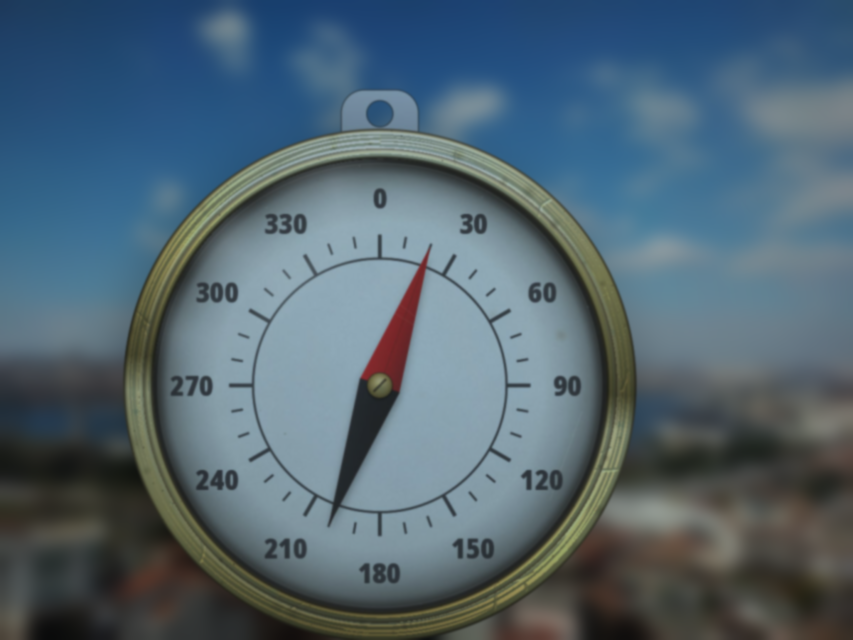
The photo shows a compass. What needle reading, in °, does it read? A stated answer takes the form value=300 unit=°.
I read value=20 unit=°
